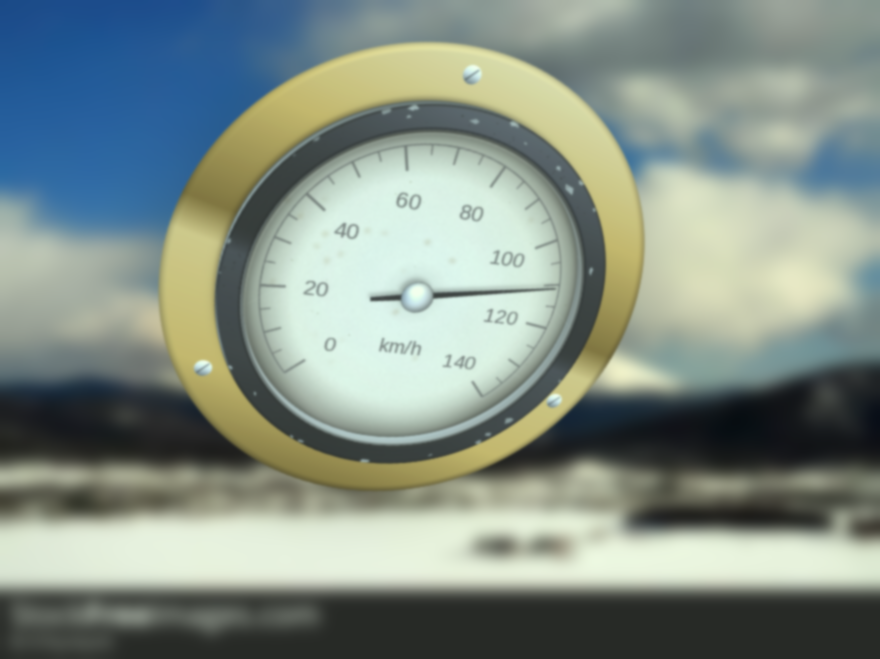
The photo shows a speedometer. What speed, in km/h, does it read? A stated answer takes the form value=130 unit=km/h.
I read value=110 unit=km/h
